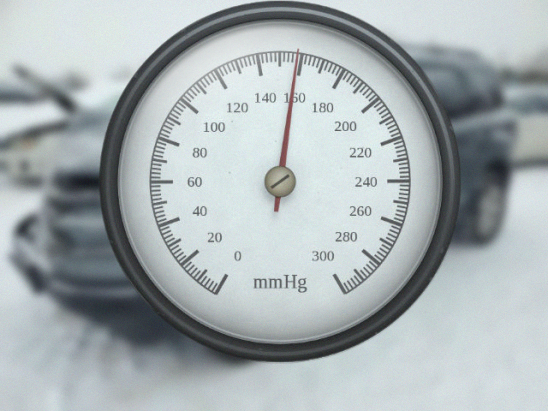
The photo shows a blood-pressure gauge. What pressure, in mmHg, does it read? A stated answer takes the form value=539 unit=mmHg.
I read value=158 unit=mmHg
